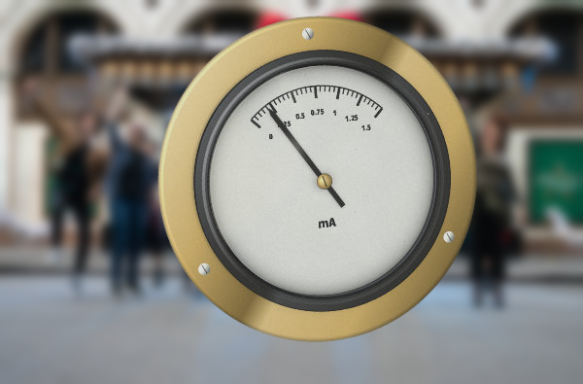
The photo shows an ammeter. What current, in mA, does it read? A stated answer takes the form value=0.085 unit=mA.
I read value=0.2 unit=mA
